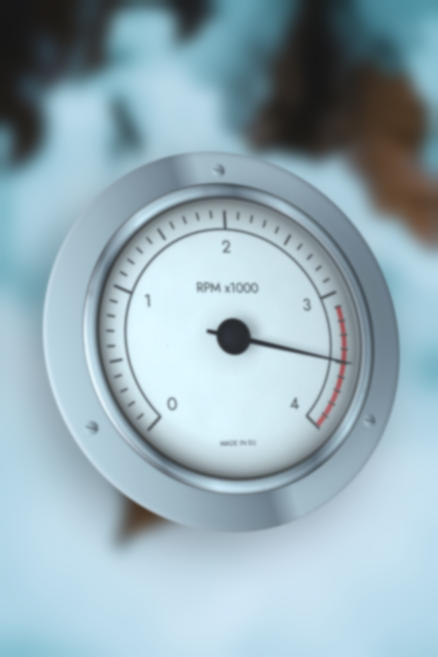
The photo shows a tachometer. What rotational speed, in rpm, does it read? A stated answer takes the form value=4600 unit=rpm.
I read value=3500 unit=rpm
